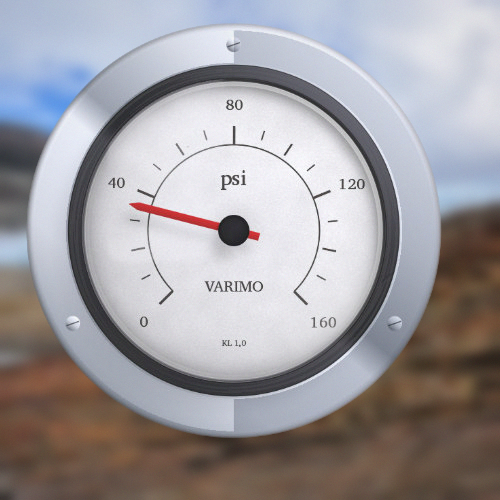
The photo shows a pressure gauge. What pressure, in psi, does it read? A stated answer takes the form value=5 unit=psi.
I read value=35 unit=psi
